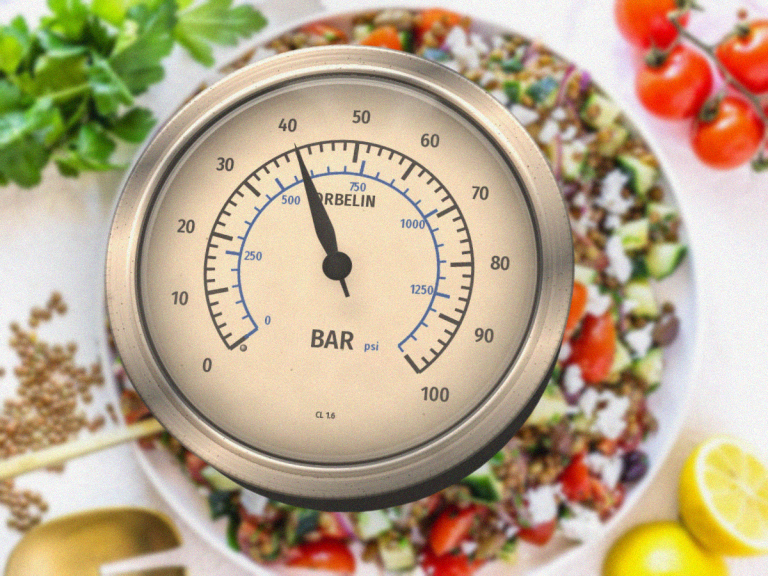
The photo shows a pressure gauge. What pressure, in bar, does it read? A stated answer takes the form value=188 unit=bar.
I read value=40 unit=bar
